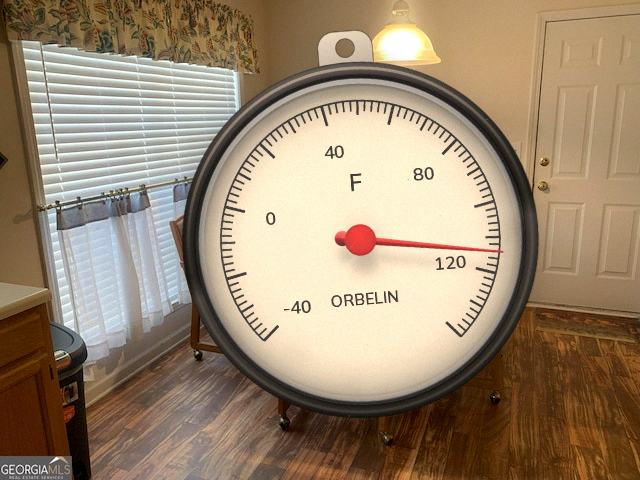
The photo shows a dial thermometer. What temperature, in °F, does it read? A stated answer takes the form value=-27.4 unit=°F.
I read value=114 unit=°F
